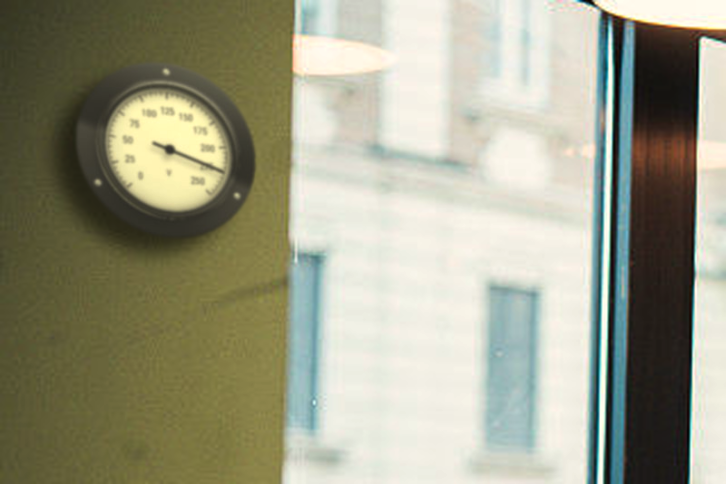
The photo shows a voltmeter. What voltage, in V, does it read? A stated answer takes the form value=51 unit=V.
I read value=225 unit=V
